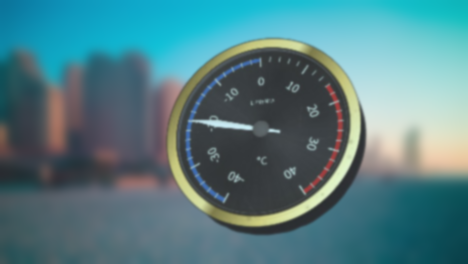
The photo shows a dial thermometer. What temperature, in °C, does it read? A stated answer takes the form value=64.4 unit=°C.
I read value=-20 unit=°C
